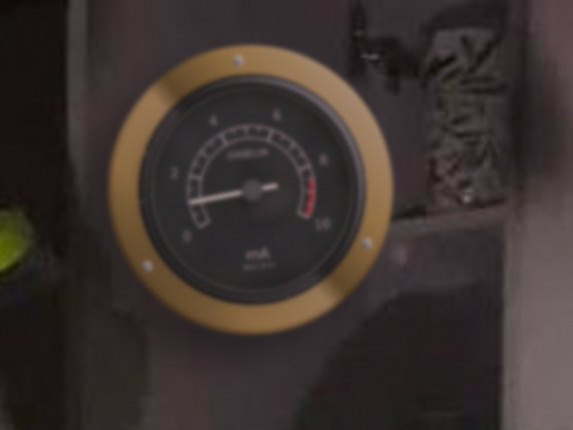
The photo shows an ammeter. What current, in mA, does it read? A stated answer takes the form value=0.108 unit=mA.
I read value=1 unit=mA
